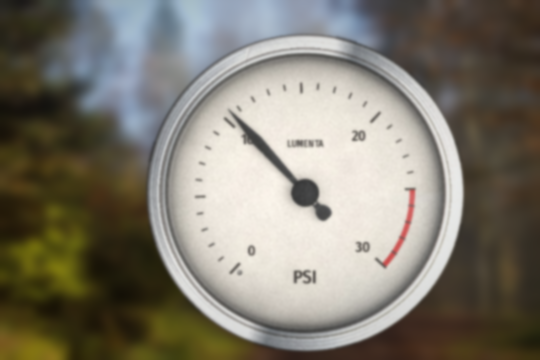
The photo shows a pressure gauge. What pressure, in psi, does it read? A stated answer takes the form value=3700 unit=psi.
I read value=10.5 unit=psi
